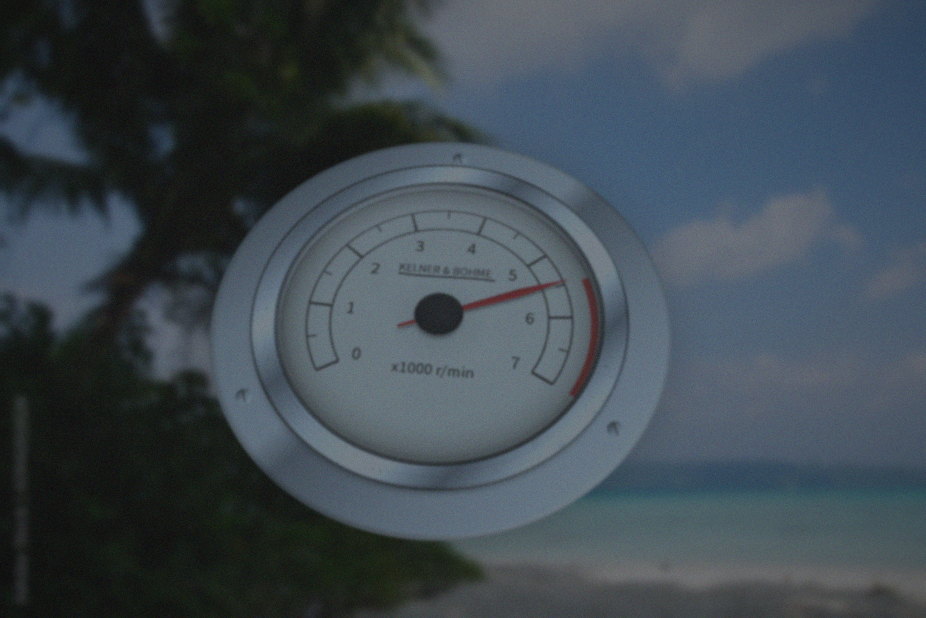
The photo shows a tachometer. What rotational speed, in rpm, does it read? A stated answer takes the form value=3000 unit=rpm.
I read value=5500 unit=rpm
